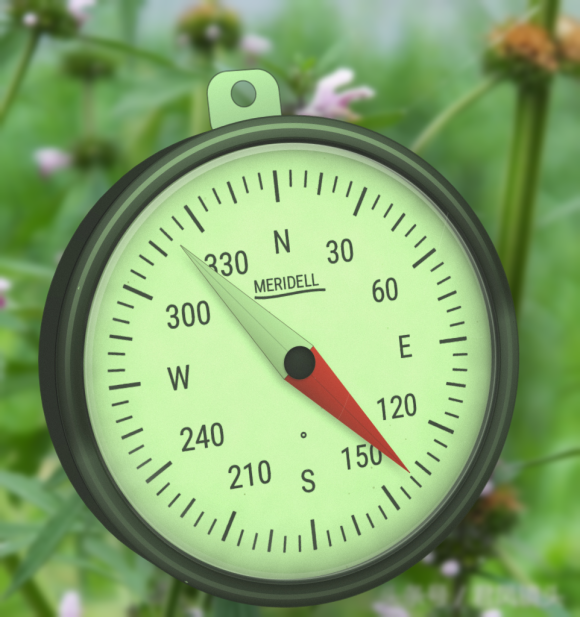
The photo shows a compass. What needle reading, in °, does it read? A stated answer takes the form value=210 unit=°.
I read value=140 unit=°
